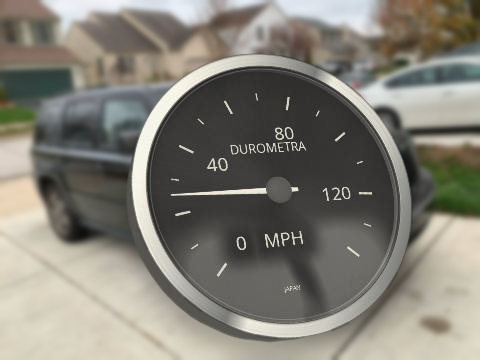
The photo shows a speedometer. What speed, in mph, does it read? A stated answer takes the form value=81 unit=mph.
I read value=25 unit=mph
